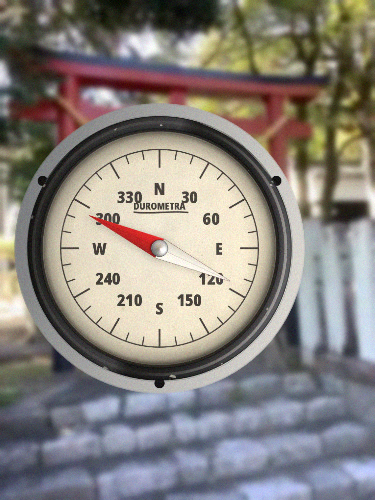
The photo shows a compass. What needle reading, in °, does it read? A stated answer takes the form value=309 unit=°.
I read value=295 unit=°
